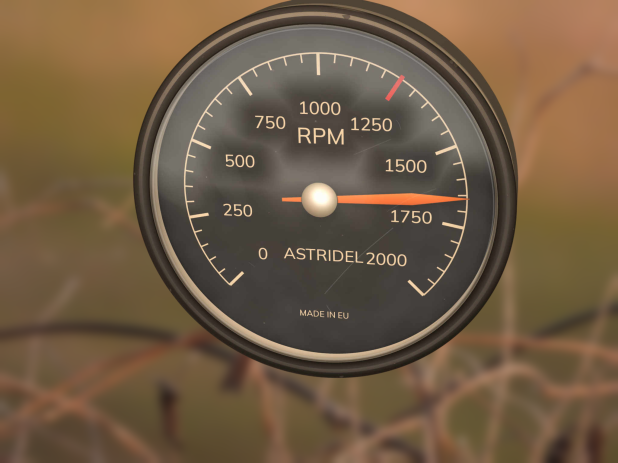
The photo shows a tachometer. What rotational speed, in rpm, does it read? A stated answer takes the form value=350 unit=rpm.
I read value=1650 unit=rpm
